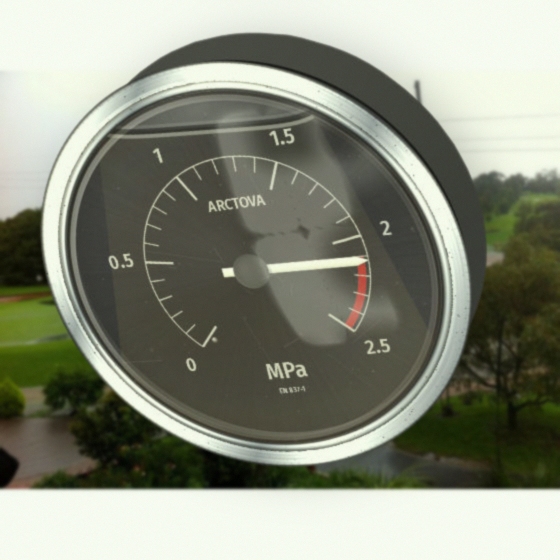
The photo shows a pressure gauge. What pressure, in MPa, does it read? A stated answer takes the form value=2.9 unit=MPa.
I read value=2.1 unit=MPa
